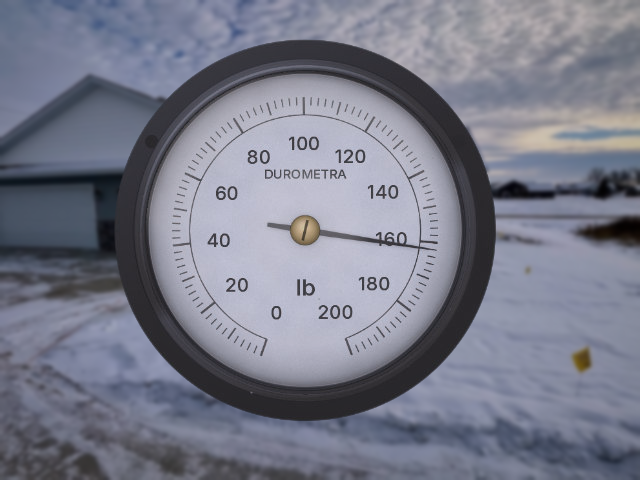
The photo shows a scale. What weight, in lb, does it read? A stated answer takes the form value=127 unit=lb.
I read value=162 unit=lb
